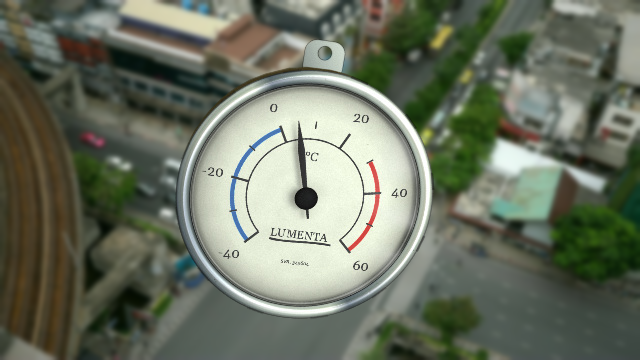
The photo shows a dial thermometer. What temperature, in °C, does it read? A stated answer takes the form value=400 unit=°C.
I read value=5 unit=°C
